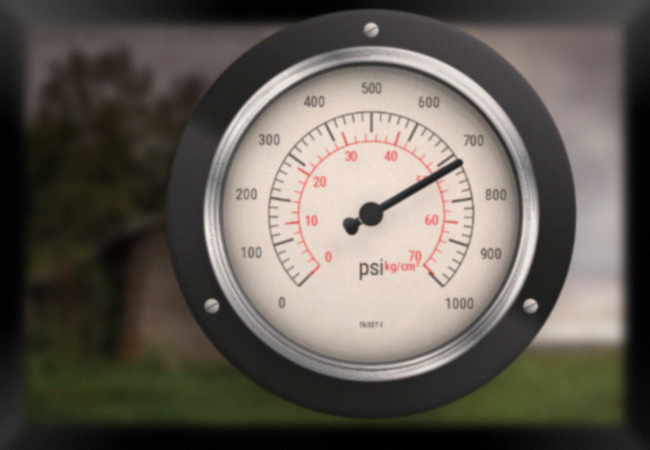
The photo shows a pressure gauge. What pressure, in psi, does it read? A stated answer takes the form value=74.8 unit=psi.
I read value=720 unit=psi
